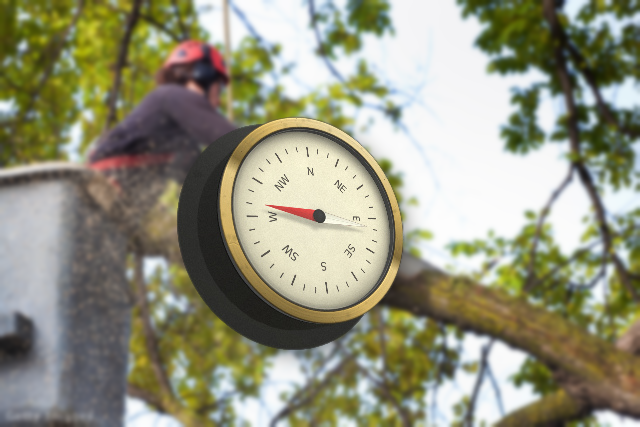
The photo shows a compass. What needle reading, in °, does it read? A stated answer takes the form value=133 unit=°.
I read value=280 unit=°
